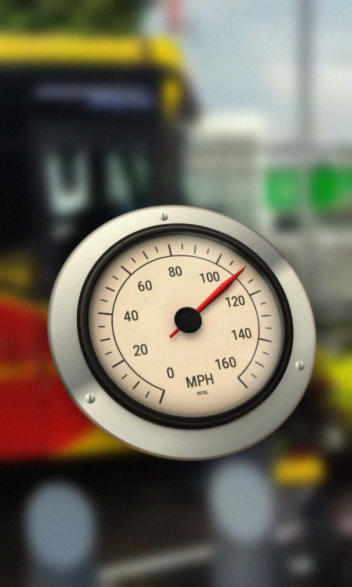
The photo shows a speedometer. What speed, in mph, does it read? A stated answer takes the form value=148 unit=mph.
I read value=110 unit=mph
